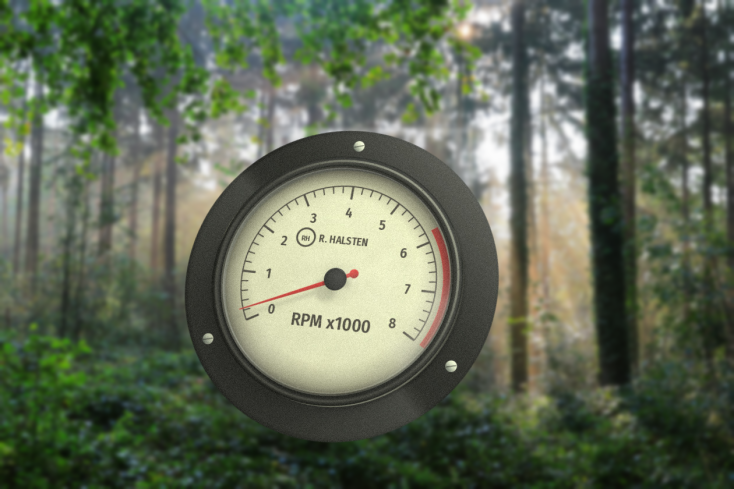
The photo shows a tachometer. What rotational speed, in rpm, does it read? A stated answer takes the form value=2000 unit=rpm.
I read value=200 unit=rpm
